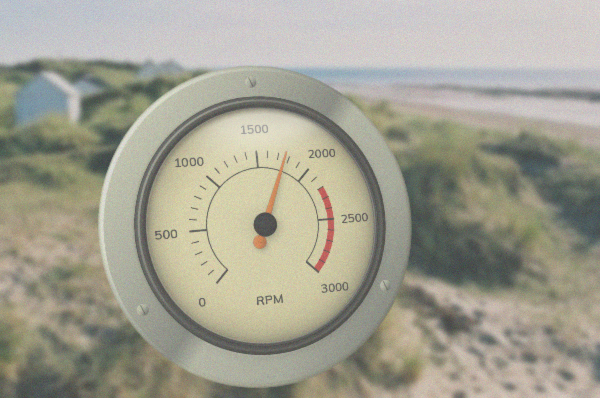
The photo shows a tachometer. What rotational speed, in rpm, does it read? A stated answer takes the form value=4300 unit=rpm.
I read value=1750 unit=rpm
